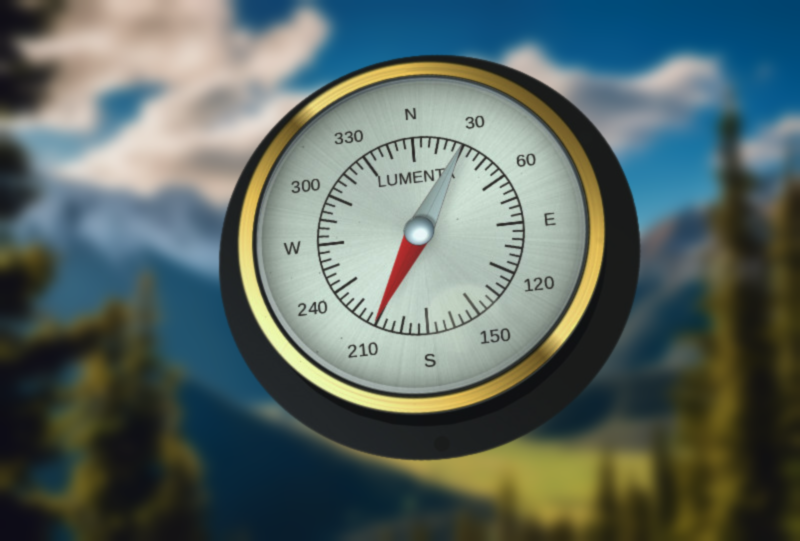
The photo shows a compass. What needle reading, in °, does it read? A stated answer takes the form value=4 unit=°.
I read value=210 unit=°
